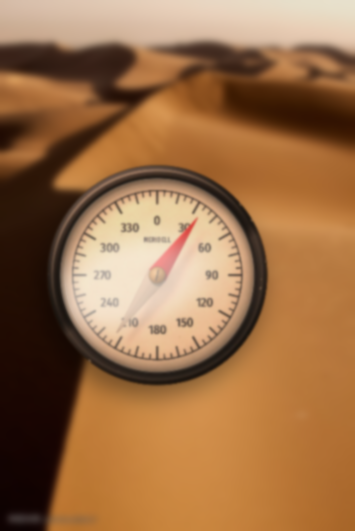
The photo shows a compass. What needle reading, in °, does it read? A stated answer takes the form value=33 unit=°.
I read value=35 unit=°
